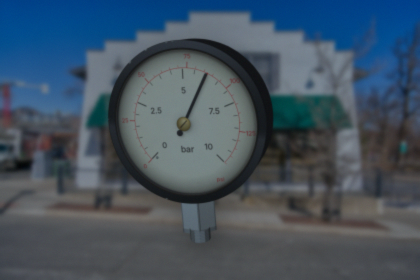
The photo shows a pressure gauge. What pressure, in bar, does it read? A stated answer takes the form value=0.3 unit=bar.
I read value=6 unit=bar
